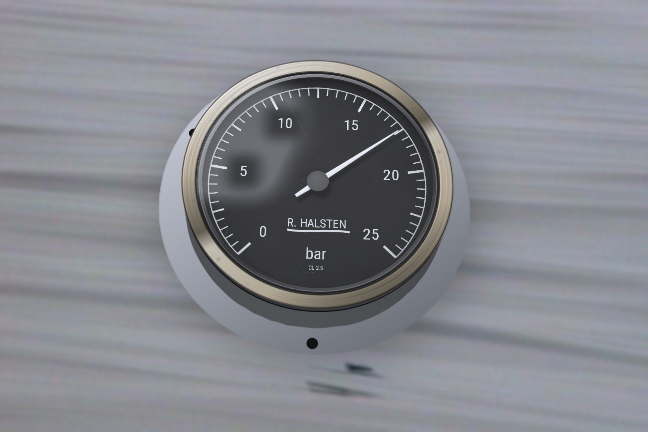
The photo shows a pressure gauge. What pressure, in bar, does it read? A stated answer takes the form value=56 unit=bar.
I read value=17.5 unit=bar
